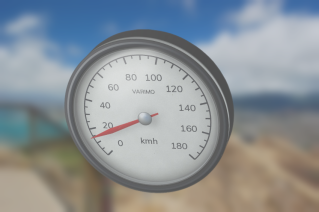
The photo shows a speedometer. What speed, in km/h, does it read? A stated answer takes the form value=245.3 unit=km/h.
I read value=15 unit=km/h
